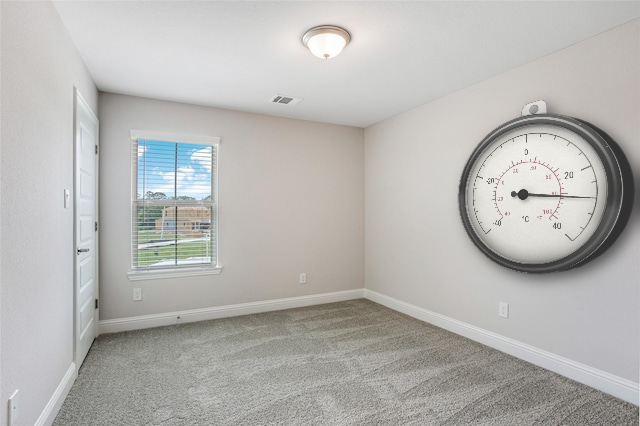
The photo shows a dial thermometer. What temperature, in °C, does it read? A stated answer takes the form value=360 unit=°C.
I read value=28 unit=°C
